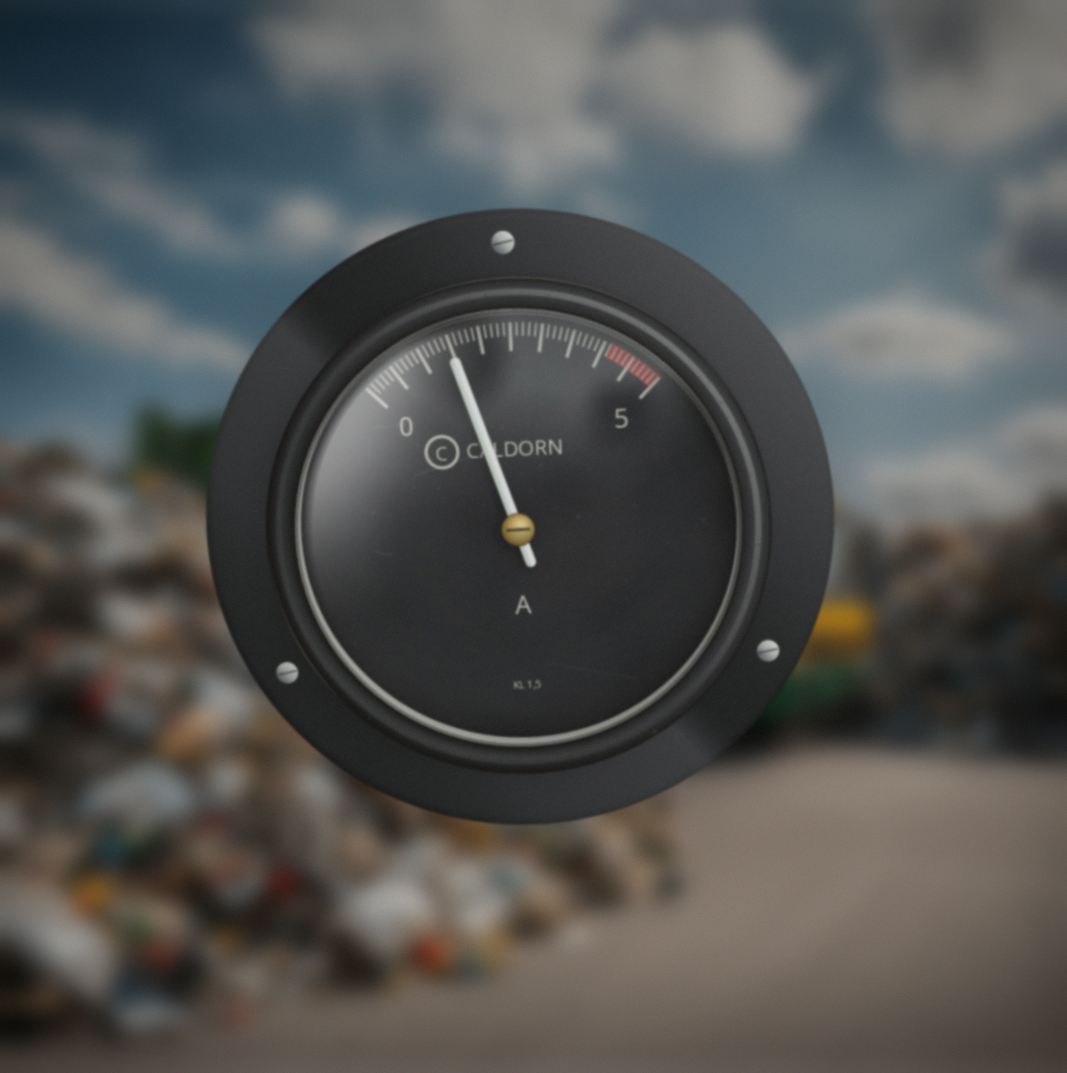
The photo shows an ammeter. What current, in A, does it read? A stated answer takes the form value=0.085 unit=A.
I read value=1.5 unit=A
